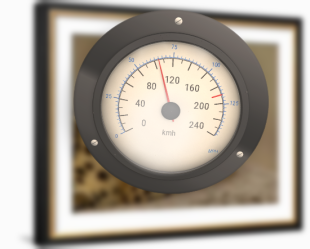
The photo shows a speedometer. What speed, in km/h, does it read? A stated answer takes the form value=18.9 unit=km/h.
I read value=105 unit=km/h
